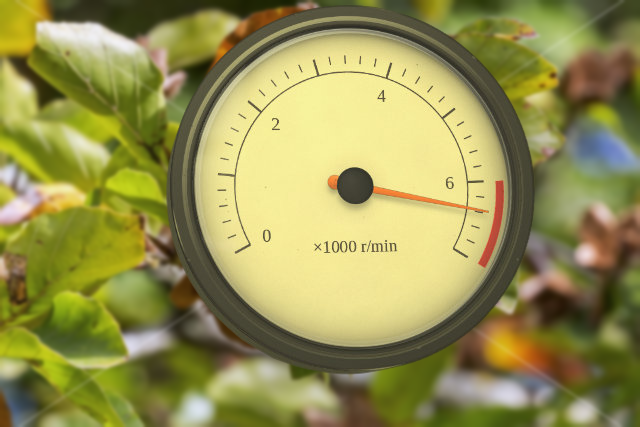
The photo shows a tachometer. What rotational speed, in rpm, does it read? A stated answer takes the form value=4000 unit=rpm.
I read value=6400 unit=rpm
